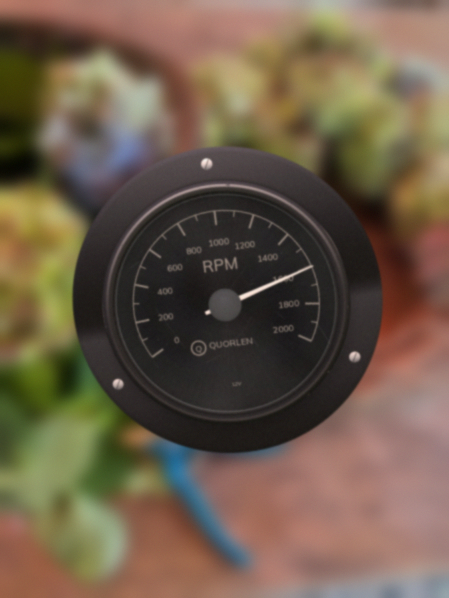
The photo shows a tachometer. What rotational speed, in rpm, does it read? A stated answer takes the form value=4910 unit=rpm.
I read value=1600 unit=rpm
